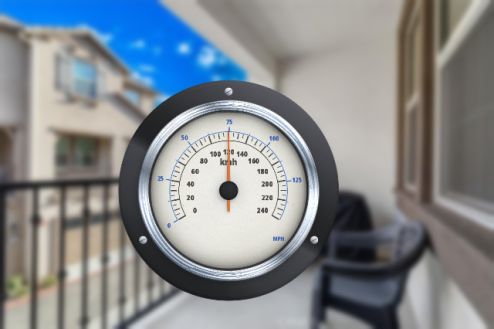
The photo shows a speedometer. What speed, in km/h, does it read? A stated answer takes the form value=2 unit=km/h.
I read value=120 unit=km/h
